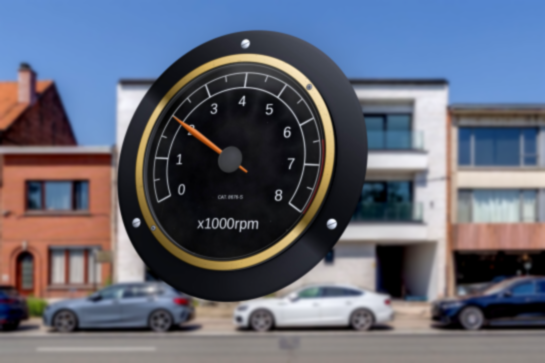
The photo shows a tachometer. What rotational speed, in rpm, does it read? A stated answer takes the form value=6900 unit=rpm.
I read value=2000 unit=rpm
